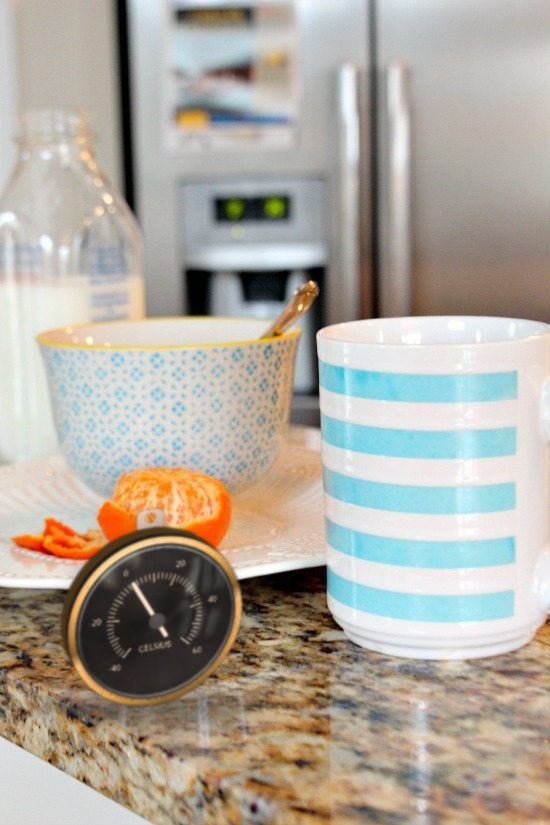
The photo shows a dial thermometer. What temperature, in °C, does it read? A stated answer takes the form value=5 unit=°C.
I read value=0 unit=°C
